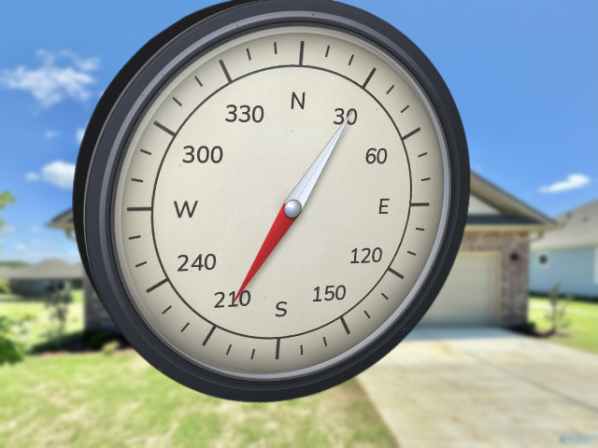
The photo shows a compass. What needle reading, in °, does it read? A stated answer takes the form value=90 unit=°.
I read value=210 unit=°
